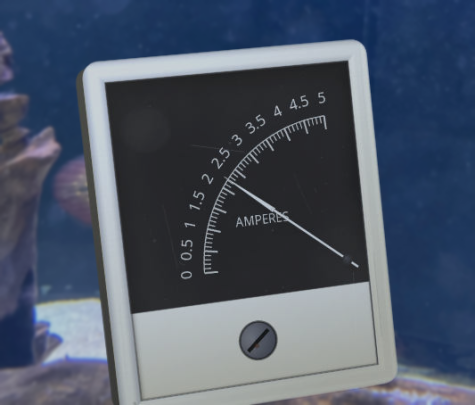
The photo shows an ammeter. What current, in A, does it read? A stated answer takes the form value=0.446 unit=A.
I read value=2.2 unit=A
